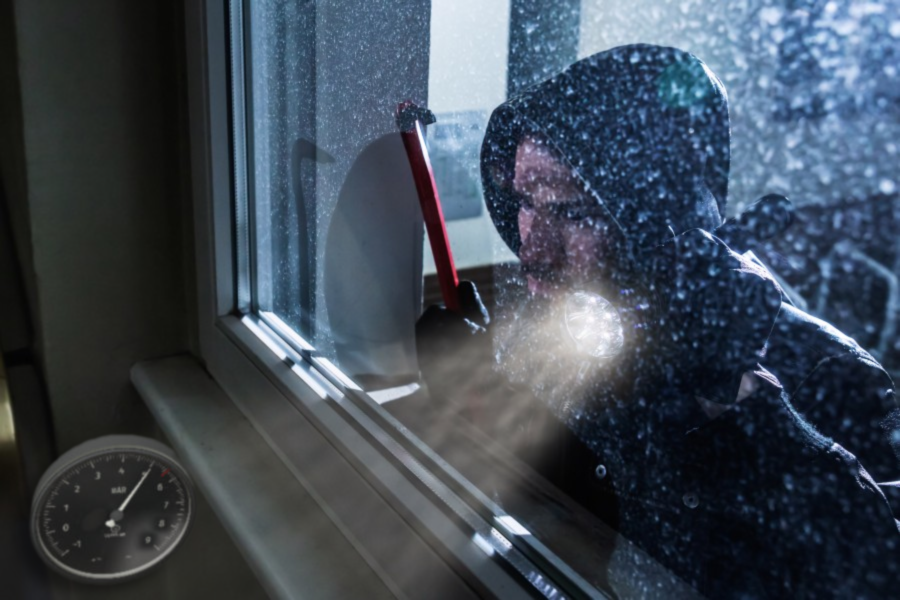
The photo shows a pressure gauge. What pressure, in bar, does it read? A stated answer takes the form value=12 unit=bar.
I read value=5 unit=bar
